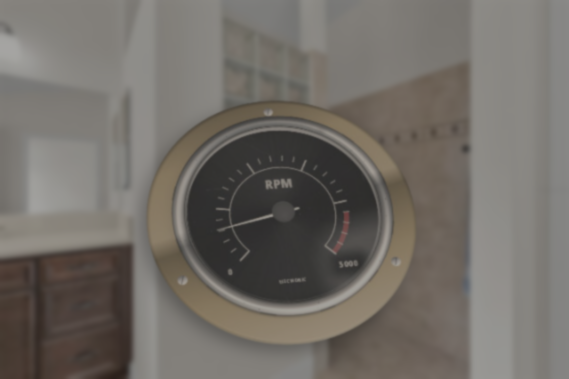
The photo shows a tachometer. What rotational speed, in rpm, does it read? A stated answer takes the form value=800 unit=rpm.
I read value=600 unit=rpm
